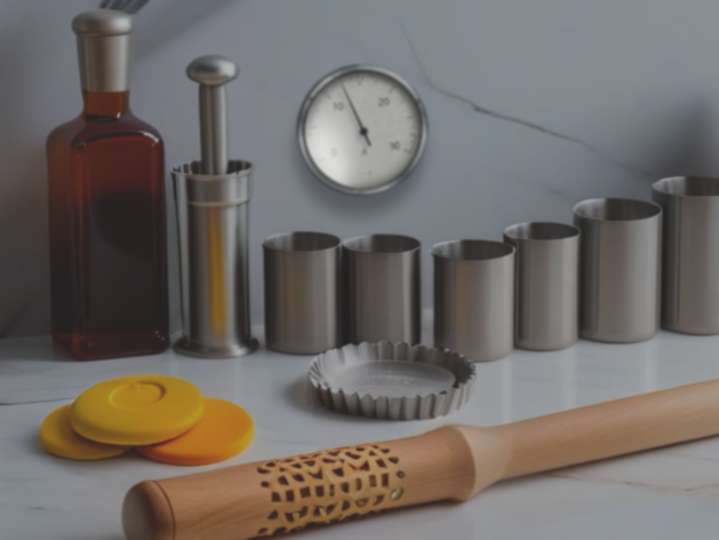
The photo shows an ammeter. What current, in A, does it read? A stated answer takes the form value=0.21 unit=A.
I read value=12.5 unit=A
